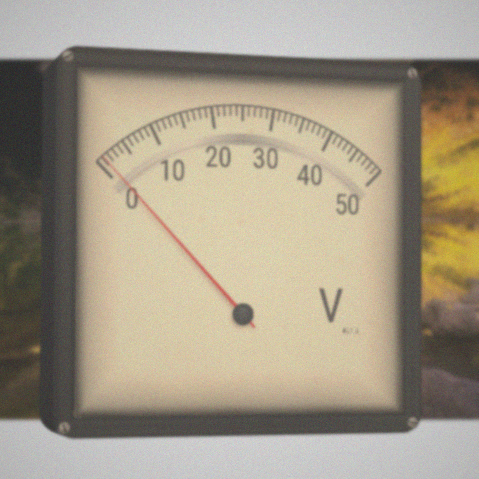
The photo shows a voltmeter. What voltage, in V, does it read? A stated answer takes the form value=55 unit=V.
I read value=1 unit=V
